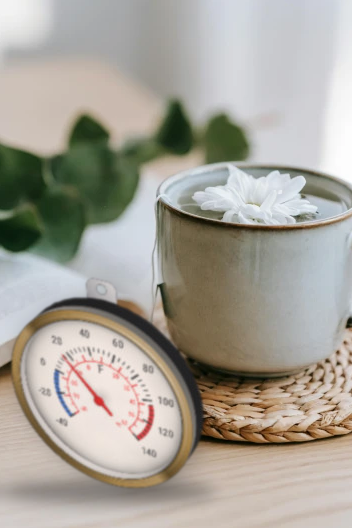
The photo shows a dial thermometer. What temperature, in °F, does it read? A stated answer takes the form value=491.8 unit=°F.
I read value=20 unit=°F
